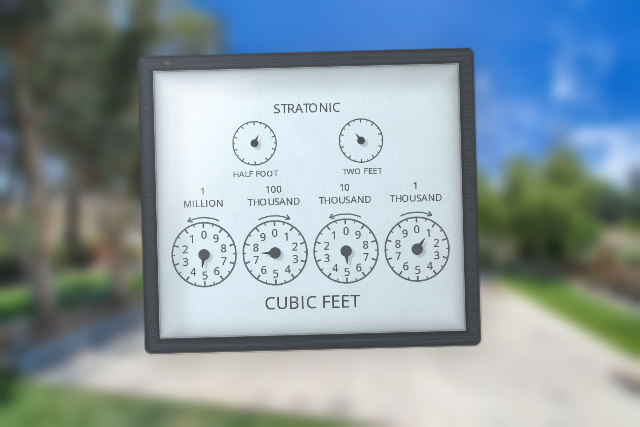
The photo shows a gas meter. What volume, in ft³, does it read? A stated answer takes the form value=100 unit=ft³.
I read value=475100 unit=ft³
